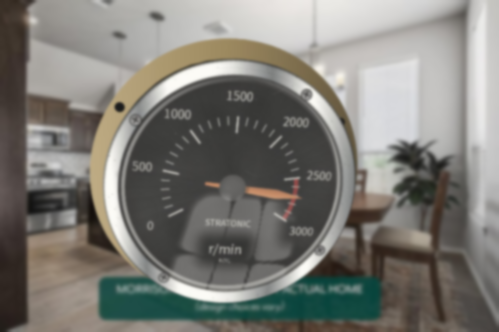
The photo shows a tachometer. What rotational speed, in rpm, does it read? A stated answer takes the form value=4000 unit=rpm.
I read value=2700 unit=rpm
